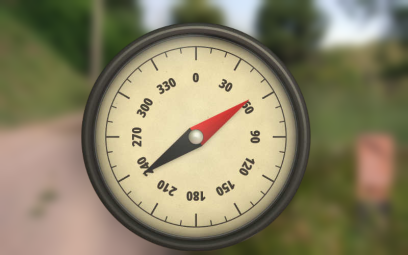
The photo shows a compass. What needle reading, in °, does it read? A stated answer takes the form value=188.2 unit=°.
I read value=55 unit=°
